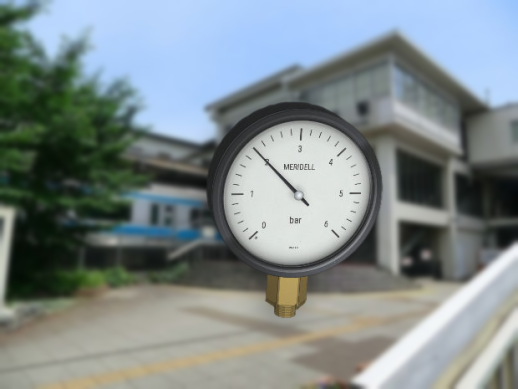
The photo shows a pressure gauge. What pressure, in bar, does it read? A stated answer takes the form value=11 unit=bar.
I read value=2 unit=bar
